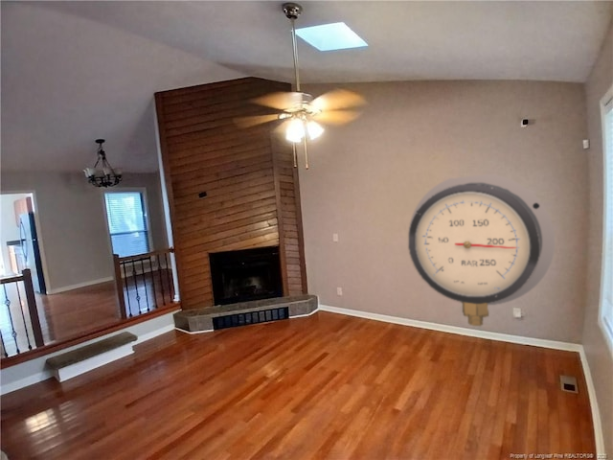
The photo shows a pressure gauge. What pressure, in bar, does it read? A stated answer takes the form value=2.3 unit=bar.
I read value=210 unit=bar
